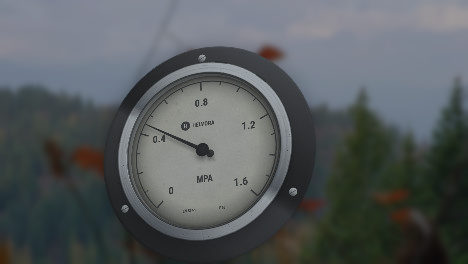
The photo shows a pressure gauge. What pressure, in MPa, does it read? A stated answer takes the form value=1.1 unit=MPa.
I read value=0.45 unit=MPa
